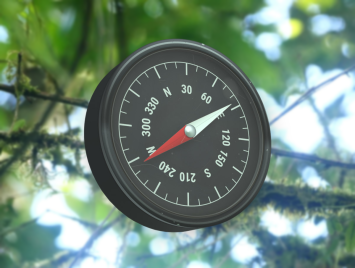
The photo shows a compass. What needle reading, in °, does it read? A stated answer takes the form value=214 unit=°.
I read value=265 unit=°
